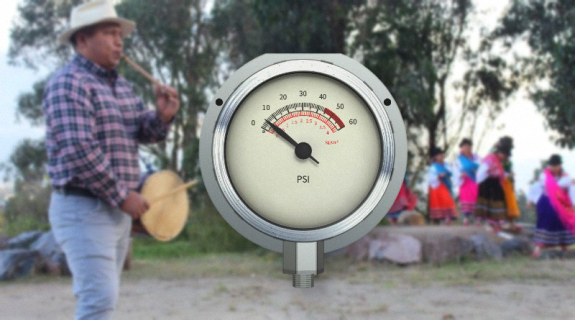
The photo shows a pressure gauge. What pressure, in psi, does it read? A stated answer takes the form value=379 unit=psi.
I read value=5 unit=psi
